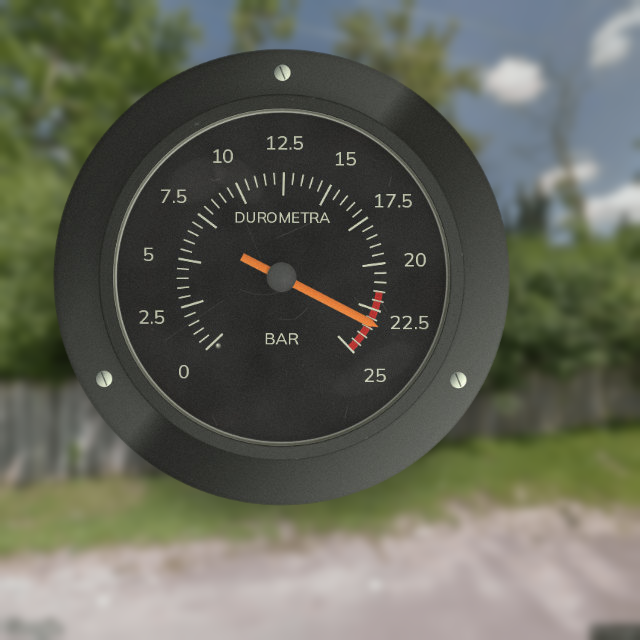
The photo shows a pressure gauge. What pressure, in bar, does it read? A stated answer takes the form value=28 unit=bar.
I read value=23.25 unit=bar
